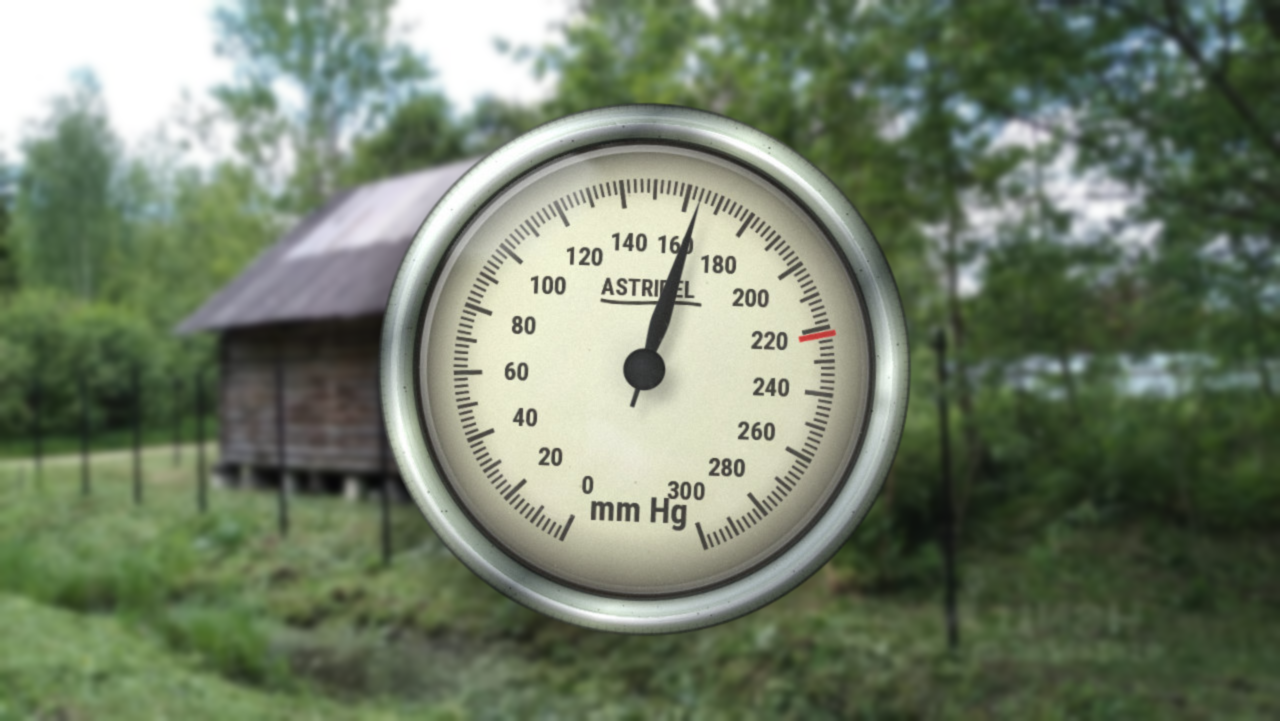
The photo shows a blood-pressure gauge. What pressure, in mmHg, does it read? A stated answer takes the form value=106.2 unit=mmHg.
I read value=164 unit=mmHg
